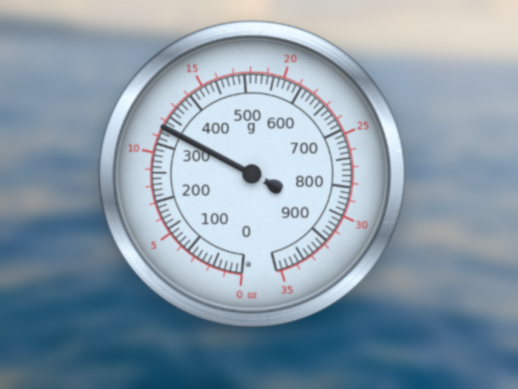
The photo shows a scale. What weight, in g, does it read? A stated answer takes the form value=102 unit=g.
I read value=330 unit=g
